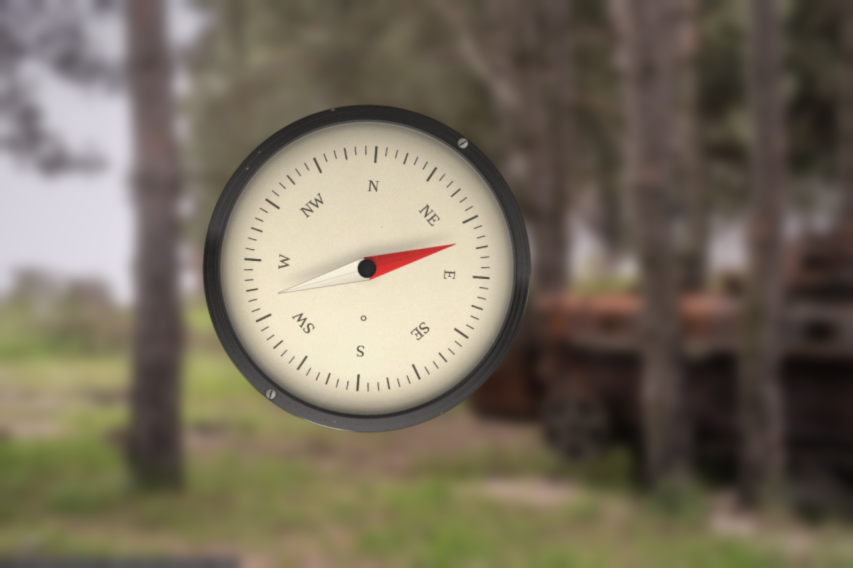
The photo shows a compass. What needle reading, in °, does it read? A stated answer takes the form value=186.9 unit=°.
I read value=70 unit=°
